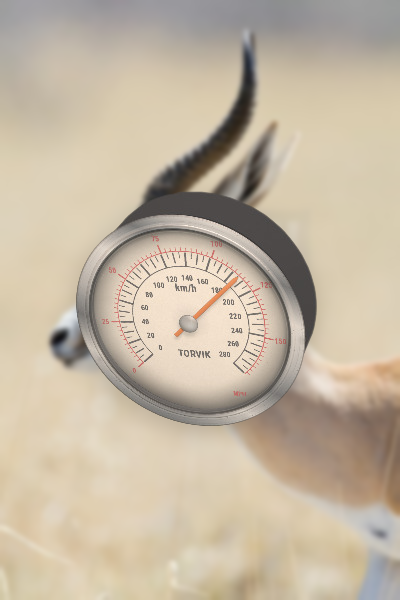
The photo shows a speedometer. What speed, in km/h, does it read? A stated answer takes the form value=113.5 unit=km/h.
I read value=185 unit=km/h
